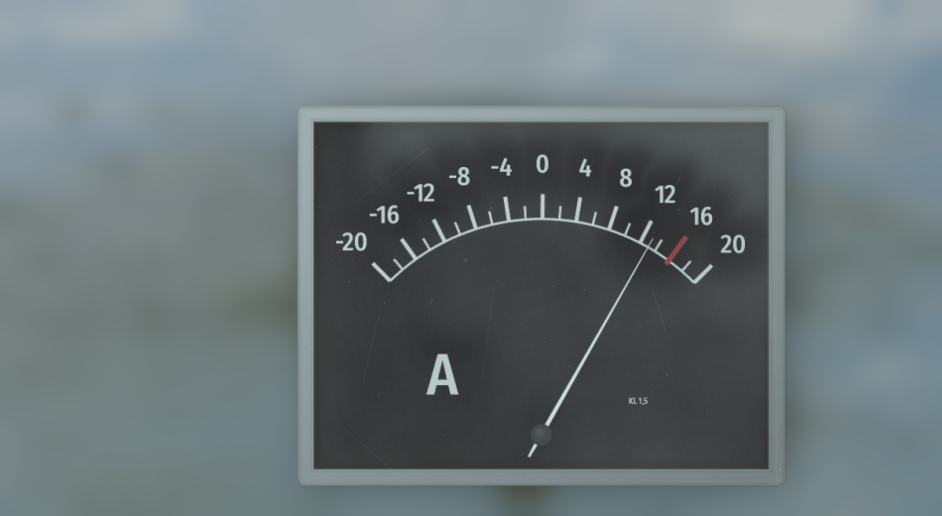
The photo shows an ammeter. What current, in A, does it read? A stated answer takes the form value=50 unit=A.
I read value=13 unit=A
